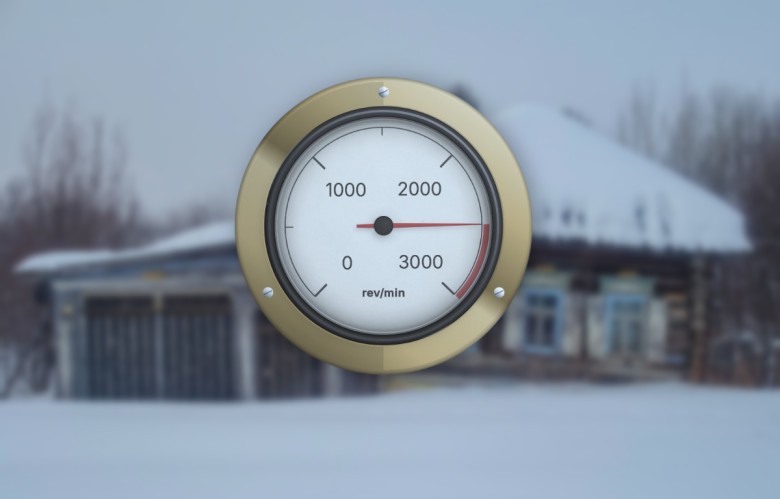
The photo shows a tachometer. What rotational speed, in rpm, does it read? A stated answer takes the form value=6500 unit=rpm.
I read value=2500 unit=rpm
